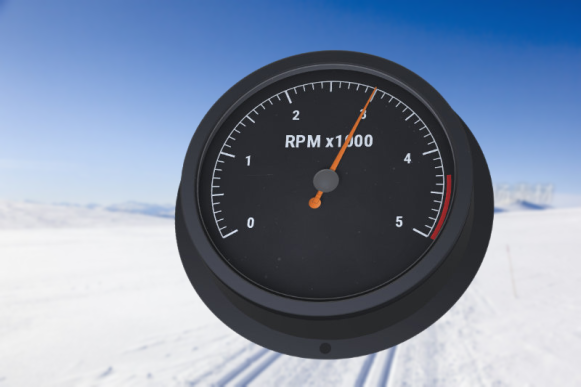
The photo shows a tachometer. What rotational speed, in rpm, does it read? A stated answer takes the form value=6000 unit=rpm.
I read value=3000 unit=rpm
